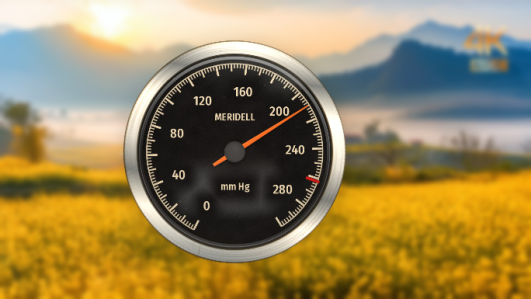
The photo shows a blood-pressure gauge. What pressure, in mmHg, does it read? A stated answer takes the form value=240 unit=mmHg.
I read value=210 unit=mmHg
